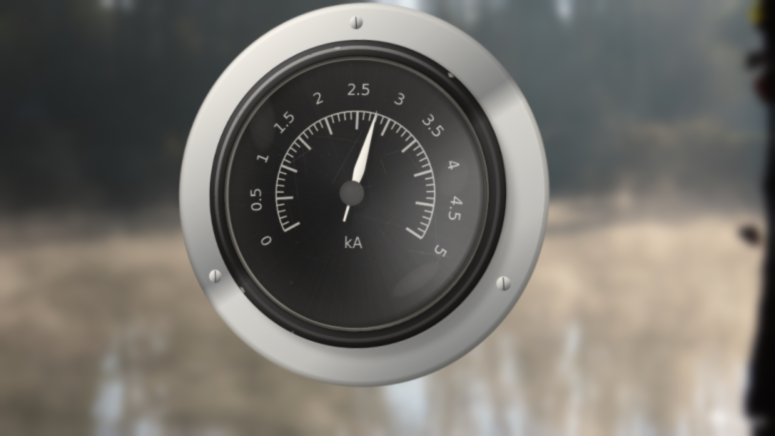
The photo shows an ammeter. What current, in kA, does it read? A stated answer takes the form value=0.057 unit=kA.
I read value=2.8 unit=kA
